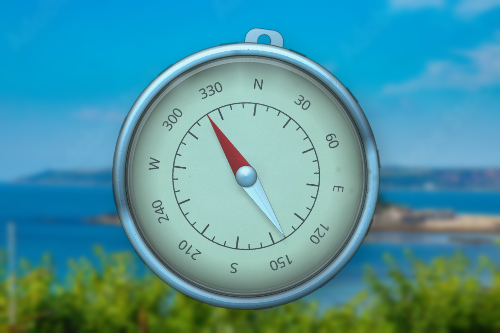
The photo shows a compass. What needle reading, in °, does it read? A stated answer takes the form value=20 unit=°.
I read value=320 unit=°
